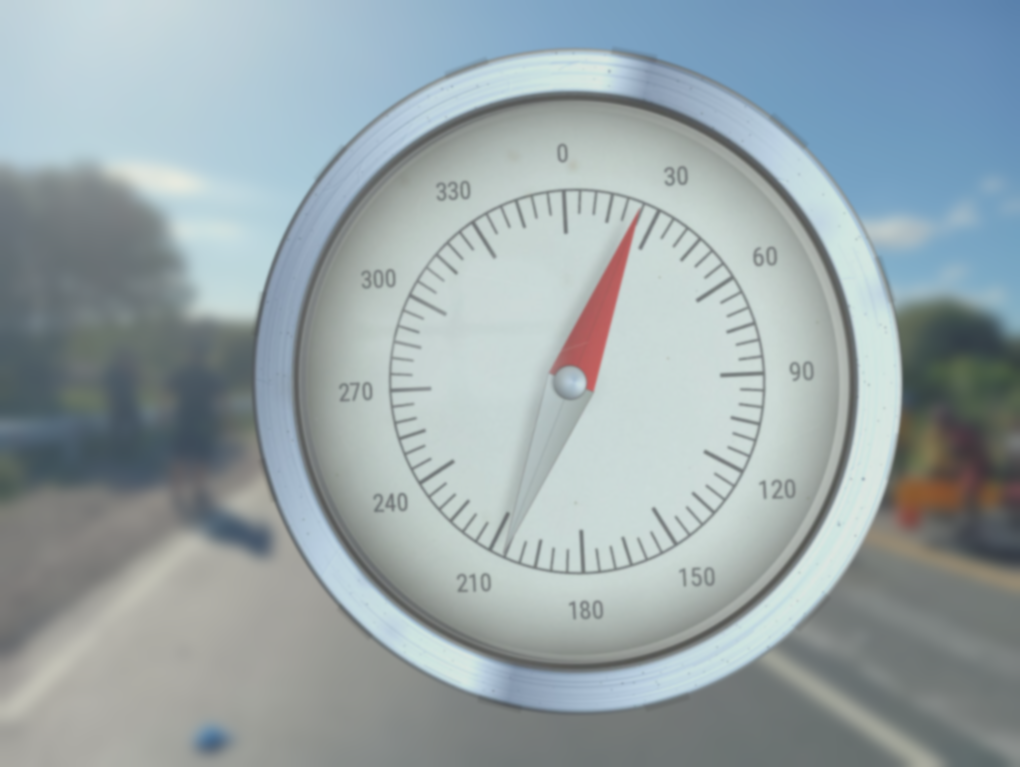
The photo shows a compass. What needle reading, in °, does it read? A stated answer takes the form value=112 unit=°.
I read value=25 unit=°
